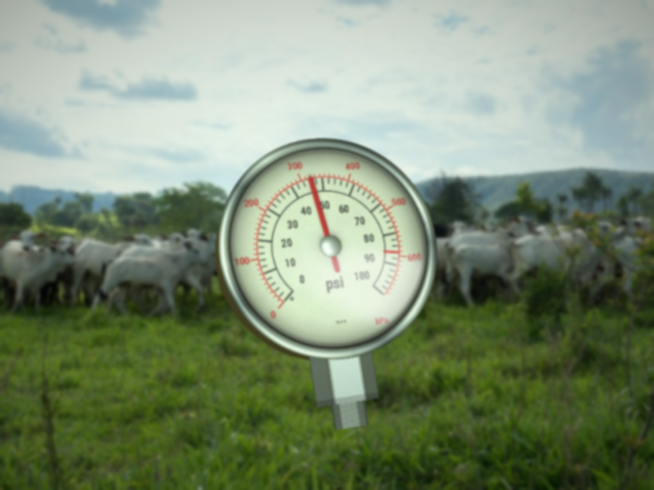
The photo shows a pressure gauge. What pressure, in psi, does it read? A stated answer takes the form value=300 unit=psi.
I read value=46 unit=psi
